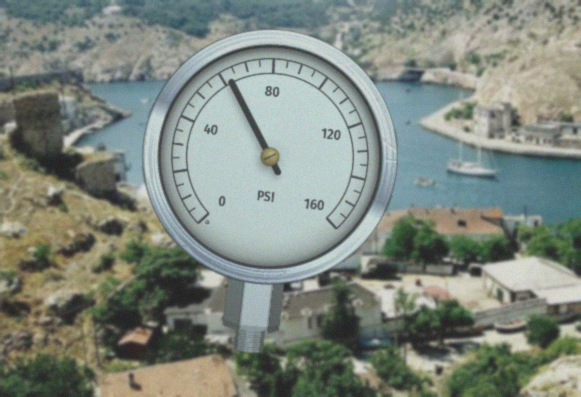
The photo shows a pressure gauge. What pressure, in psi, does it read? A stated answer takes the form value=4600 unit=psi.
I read value=62.5 unit=psi
